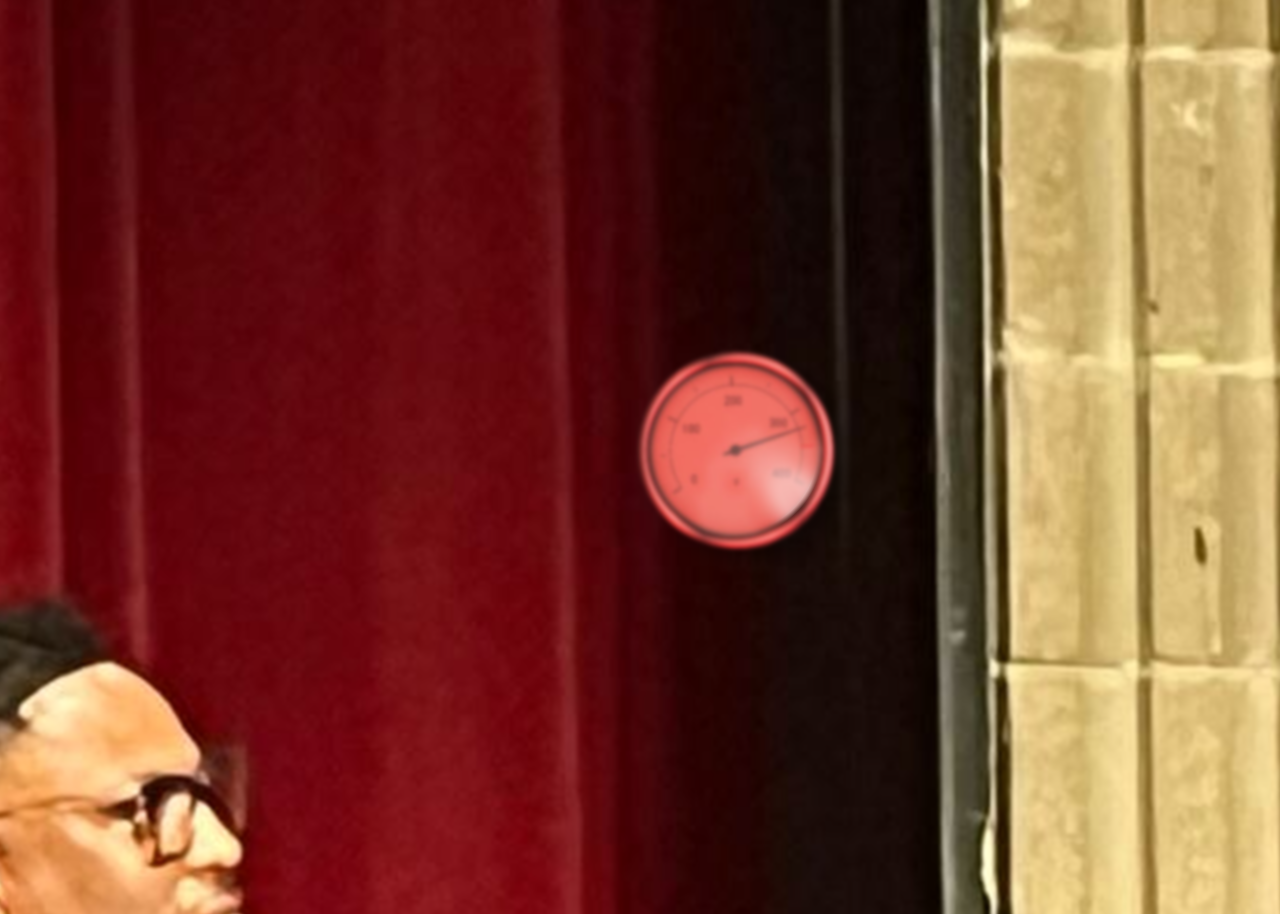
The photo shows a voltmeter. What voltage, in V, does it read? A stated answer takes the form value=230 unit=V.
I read value=325 unit=V
